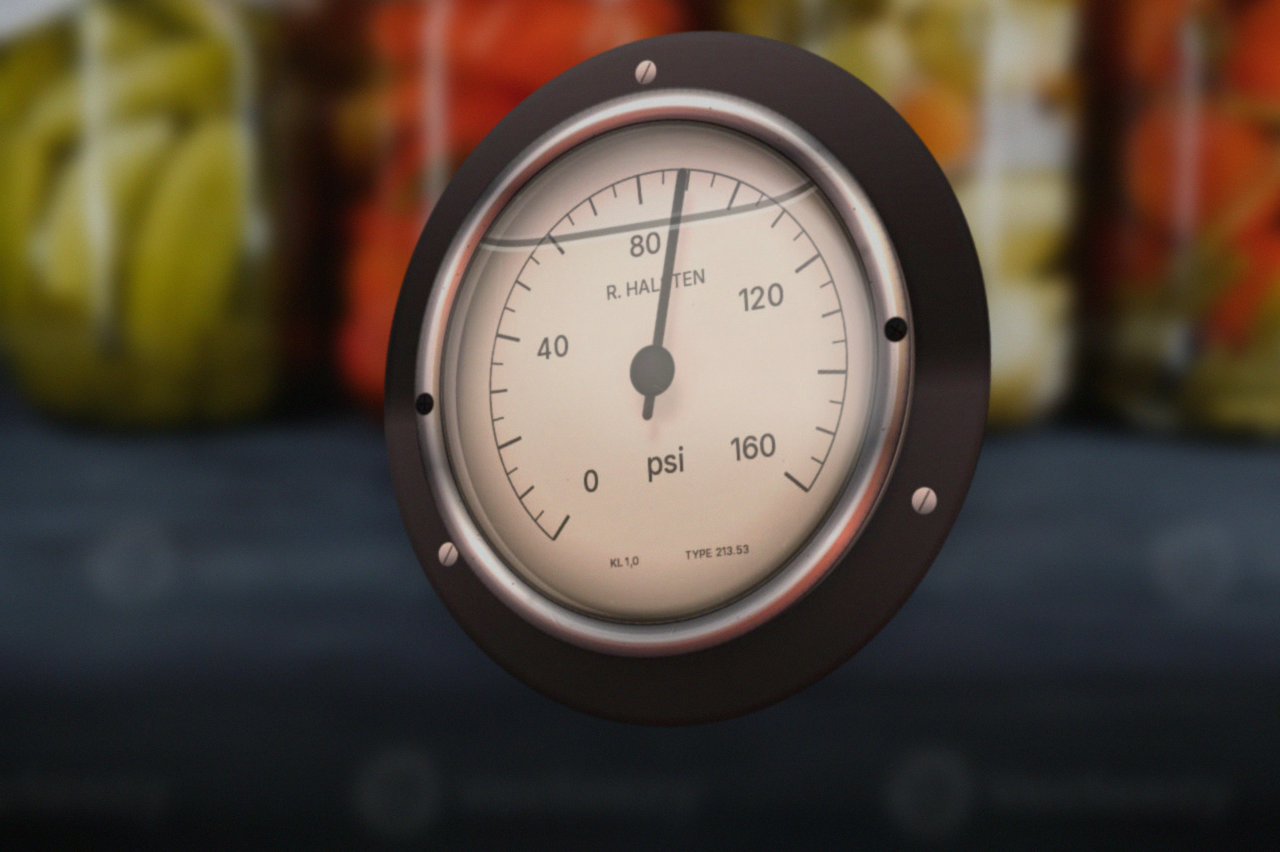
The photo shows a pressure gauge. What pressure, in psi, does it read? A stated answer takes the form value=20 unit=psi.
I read value=90 unit=psi
